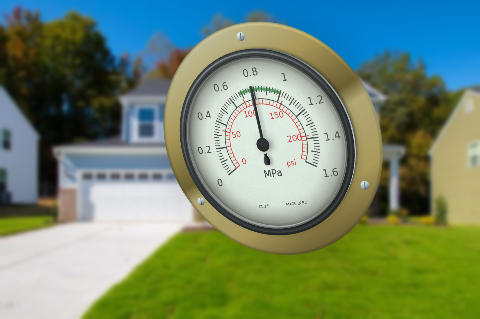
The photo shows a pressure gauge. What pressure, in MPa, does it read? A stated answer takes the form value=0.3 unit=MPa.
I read value=0.8 unit=MPa
